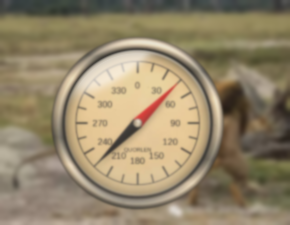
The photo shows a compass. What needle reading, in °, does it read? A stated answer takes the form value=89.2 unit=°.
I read value=45 unit=°
